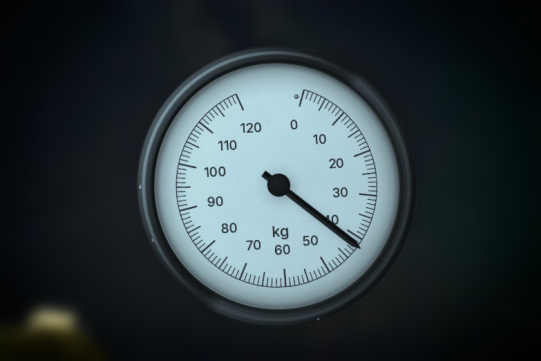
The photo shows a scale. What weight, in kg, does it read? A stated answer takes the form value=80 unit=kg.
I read value=42 unit=kg
